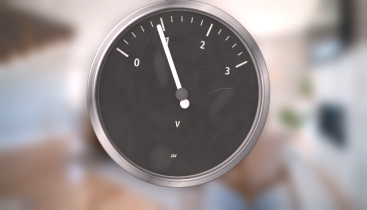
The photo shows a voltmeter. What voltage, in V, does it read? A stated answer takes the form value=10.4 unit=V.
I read value=0.9 unit=V
